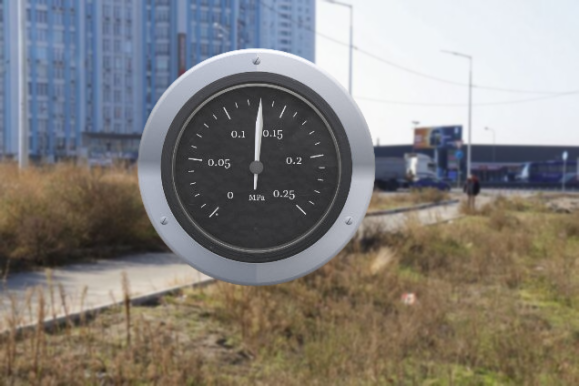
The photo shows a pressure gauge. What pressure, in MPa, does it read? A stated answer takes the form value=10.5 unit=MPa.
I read value=0.13 unit=MPa
